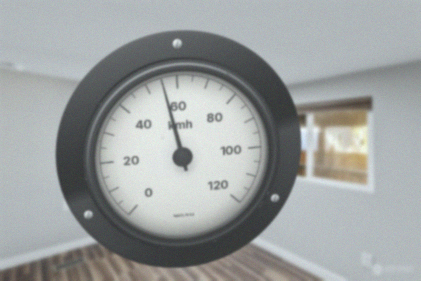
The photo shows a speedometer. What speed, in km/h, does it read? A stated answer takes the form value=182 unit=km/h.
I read value=55 unit=km/h
